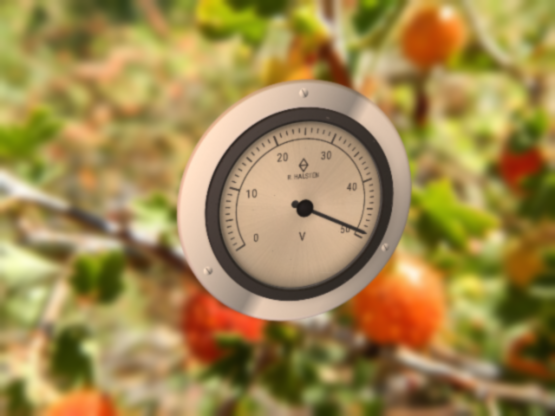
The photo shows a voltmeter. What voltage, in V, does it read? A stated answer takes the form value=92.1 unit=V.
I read value=49 unit=V
